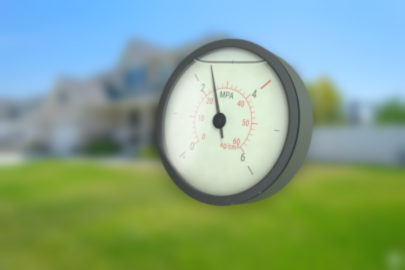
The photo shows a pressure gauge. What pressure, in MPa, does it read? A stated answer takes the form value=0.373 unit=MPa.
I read value=2.5 unit=MPa
